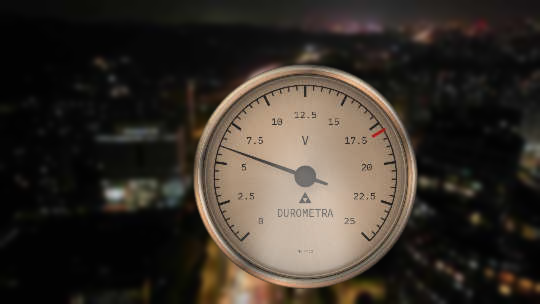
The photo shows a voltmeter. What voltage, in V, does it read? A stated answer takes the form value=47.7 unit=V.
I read value=6 unit=V
